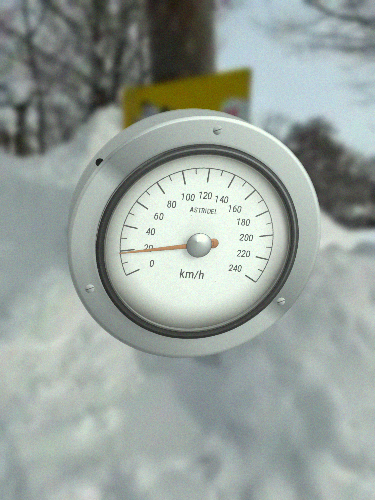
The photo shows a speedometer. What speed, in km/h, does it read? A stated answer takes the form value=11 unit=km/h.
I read value=20 unit=km/h
